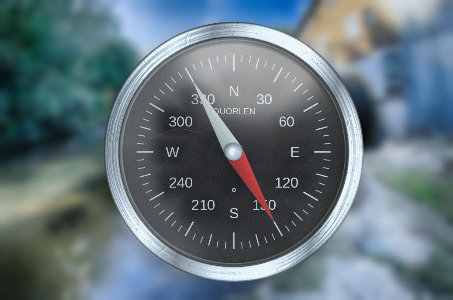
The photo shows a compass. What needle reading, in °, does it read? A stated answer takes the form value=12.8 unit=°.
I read value=150 unit=°
